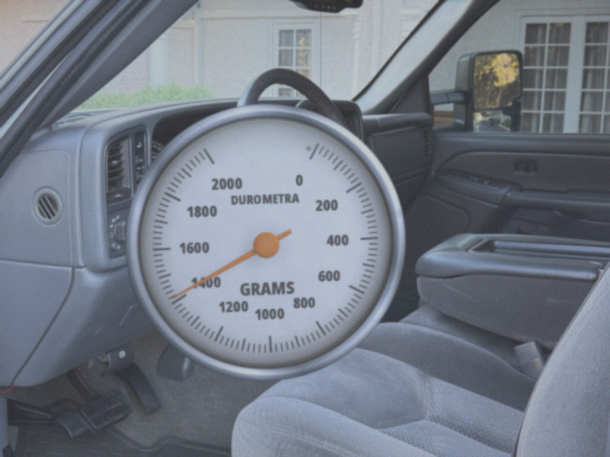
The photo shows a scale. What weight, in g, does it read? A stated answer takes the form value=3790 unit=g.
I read value=1420 unit=g
